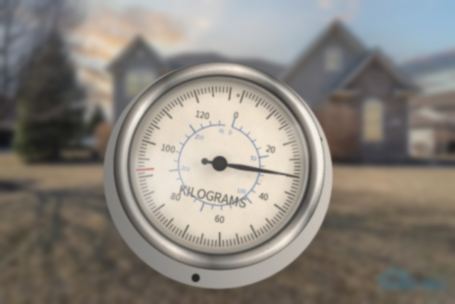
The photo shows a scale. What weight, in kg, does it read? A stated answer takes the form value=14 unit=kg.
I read value=30 unit=kg
